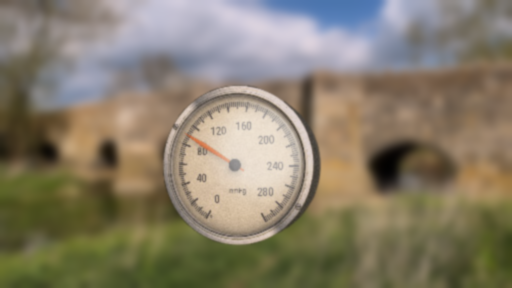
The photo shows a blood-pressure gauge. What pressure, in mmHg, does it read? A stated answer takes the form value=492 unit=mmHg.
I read value=90 unit=mmHg
